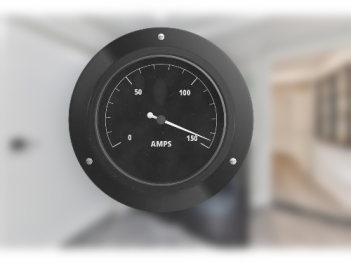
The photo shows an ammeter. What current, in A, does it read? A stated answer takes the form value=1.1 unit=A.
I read value=145 unit=A
